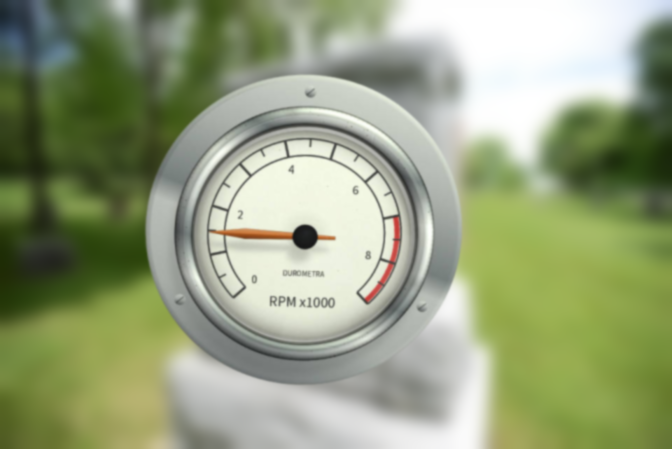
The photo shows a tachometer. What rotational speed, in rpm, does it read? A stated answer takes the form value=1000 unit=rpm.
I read value=1500 unit=rpm
